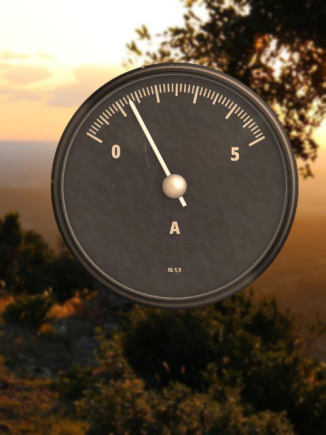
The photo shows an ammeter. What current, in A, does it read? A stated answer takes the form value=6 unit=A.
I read value=1.3 unit=A
